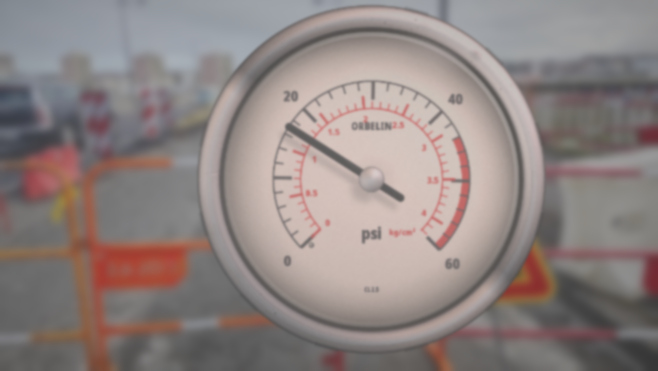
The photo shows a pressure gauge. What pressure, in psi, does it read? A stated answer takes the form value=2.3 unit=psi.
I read value=17 unit=psi
